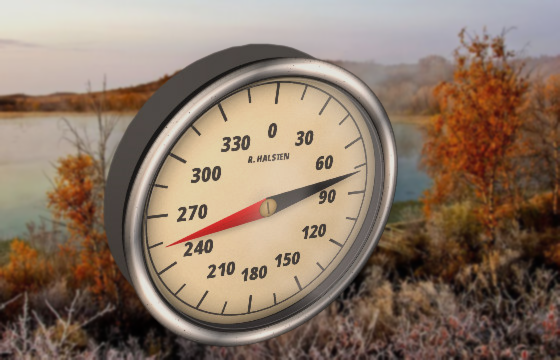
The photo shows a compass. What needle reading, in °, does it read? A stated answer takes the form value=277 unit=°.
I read value=255 unit=°
